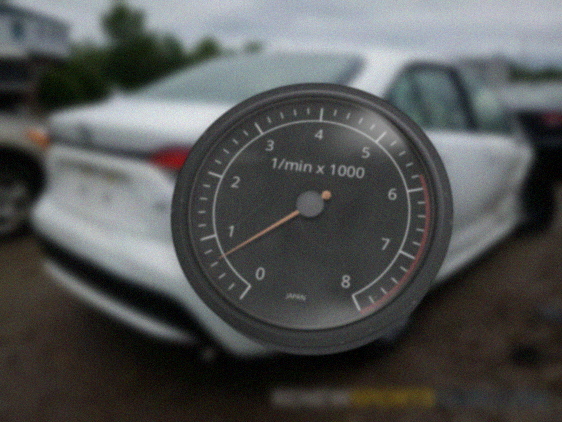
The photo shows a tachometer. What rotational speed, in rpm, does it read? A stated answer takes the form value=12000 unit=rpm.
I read value=600 unit=rpm
